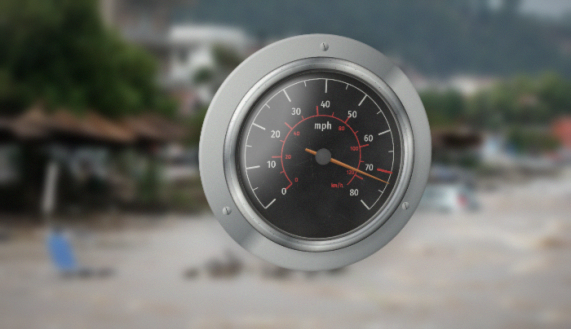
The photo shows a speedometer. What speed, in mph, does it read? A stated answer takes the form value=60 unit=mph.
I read value=72.5 unit=mph
